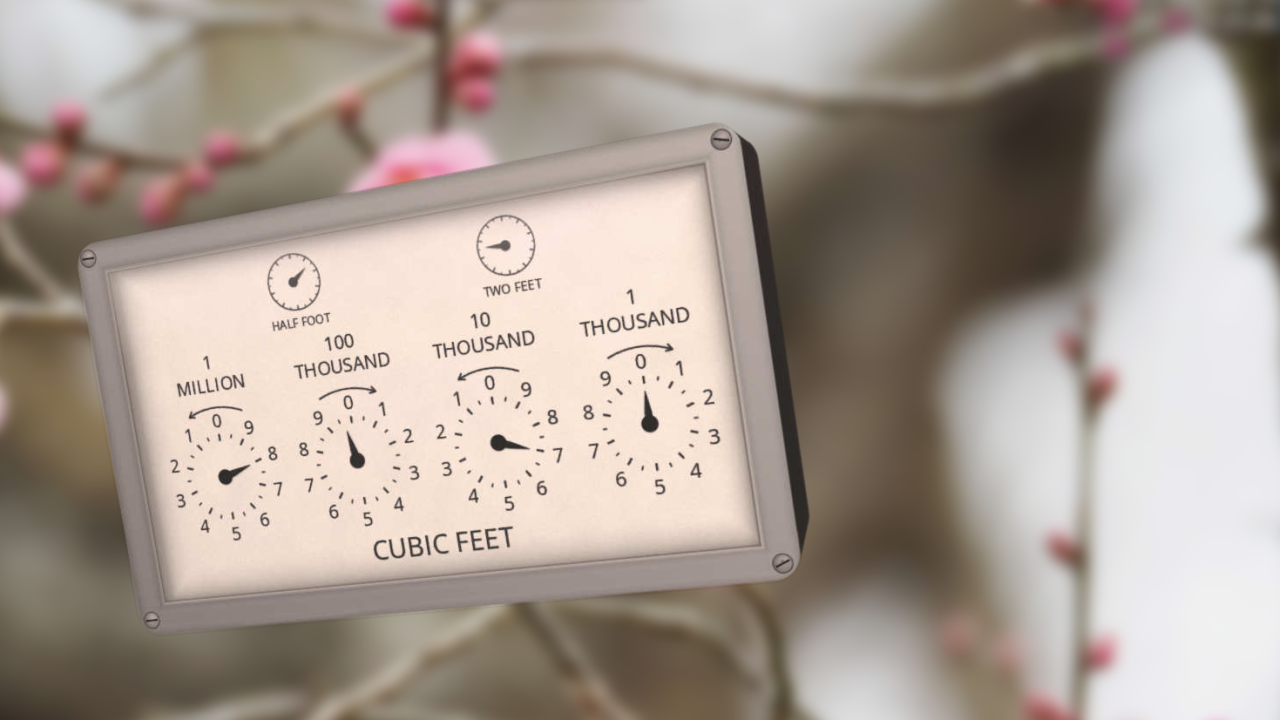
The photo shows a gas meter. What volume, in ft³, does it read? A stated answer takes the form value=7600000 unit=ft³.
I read value=797000 unit=ft³
